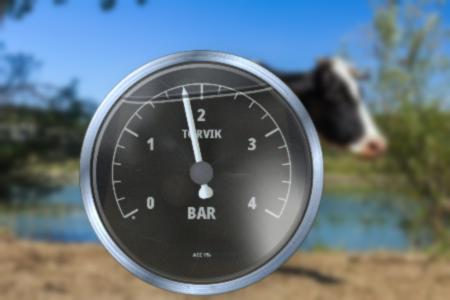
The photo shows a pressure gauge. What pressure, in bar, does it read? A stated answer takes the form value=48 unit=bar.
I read value=1.8 unit=bar
